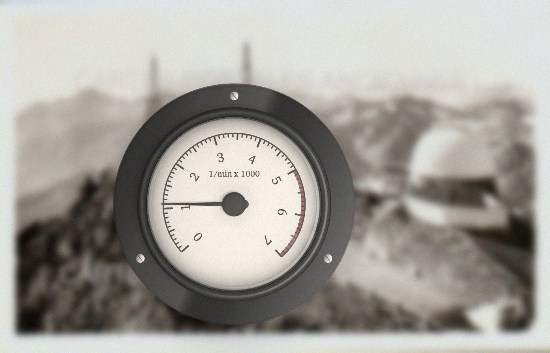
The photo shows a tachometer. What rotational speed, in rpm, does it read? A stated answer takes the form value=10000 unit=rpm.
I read value=1100 unit=rpm
